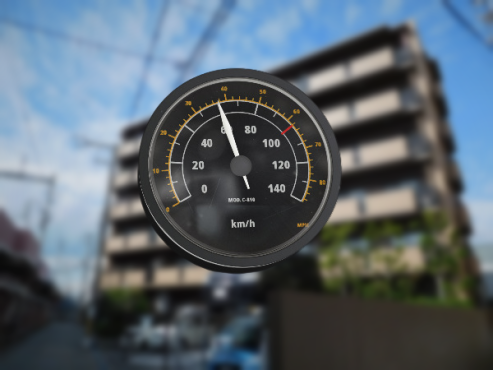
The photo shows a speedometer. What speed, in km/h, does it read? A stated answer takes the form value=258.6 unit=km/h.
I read value=60 unit=km/h
